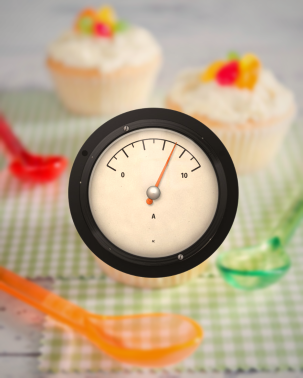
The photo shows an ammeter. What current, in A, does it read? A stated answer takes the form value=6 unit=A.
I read value=7 unit=A
